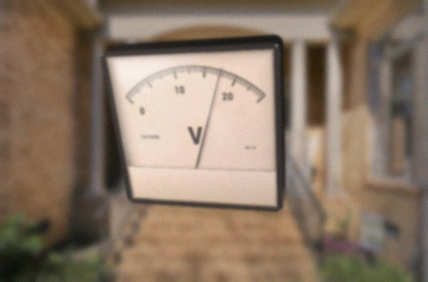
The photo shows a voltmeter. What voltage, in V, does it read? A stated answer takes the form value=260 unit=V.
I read value=17.5 unit=V
